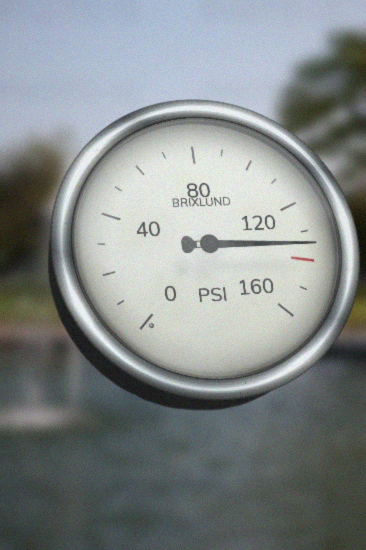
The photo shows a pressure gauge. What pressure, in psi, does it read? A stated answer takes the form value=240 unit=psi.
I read value=135 unit=psi
